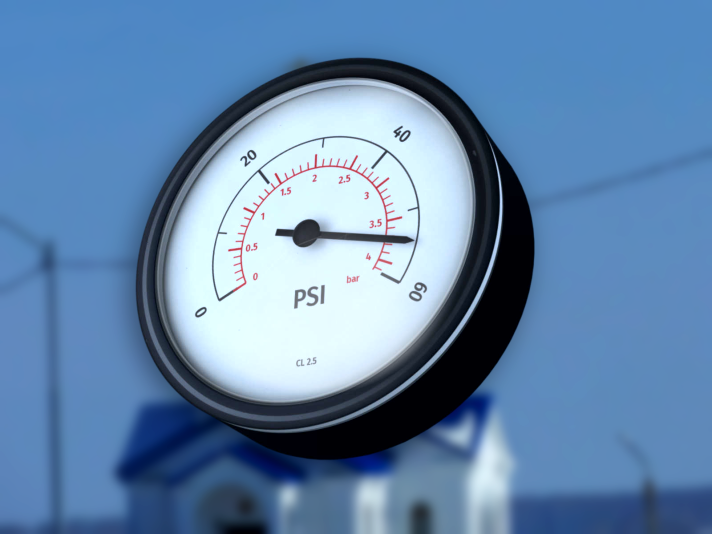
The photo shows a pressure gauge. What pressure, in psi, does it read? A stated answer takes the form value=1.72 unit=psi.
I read value=55 unit=psi
